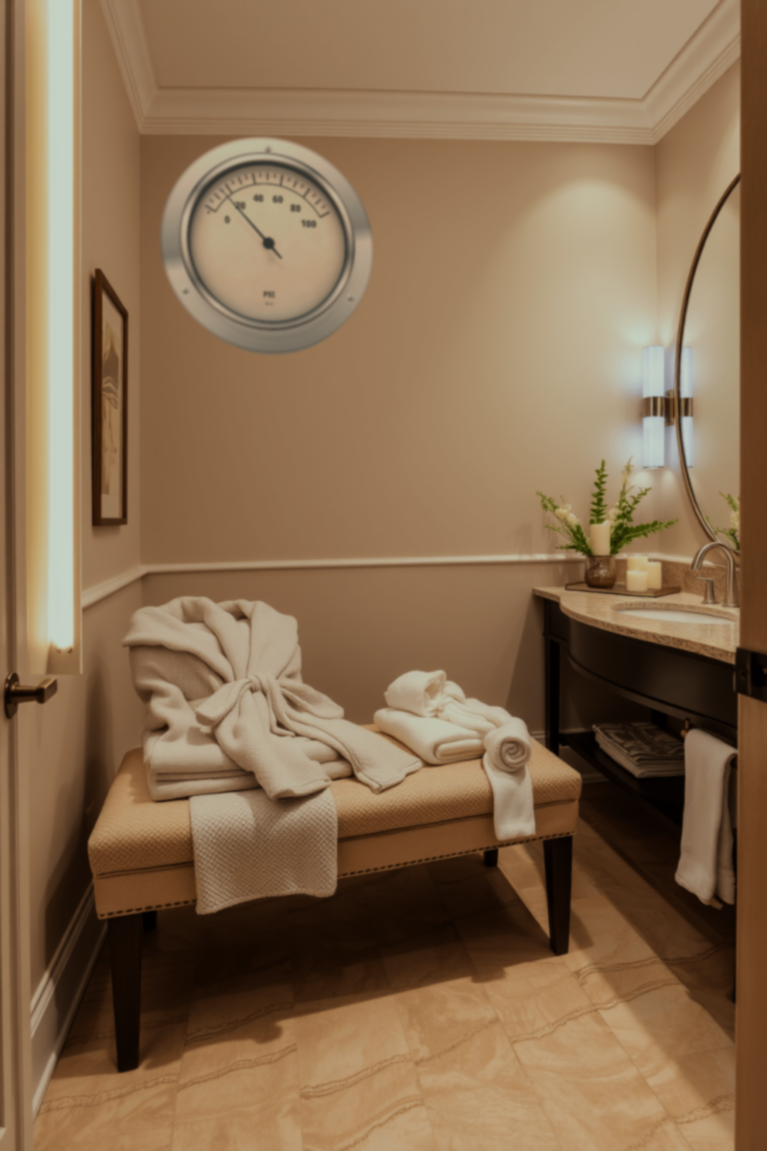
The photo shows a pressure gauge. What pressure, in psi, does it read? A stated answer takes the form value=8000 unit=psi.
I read value=15 unit=psi
